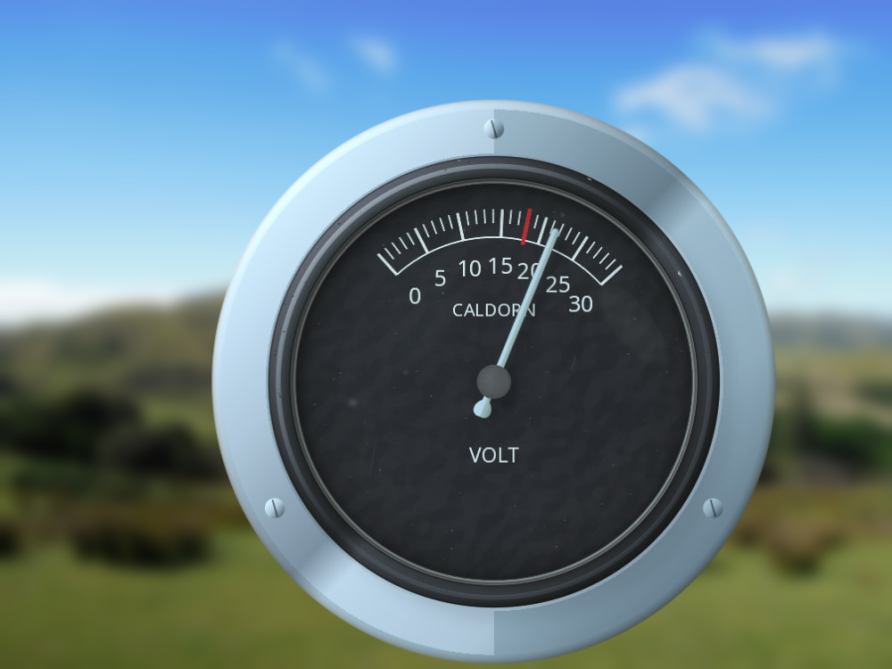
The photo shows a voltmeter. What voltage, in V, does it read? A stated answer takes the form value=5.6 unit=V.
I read value=21.5 unit=V
